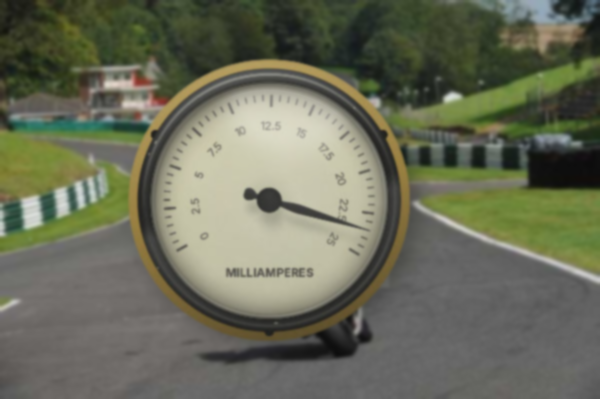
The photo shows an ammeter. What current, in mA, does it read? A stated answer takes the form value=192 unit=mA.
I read value=23.5 unit=mA
